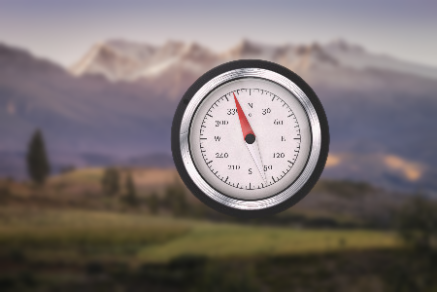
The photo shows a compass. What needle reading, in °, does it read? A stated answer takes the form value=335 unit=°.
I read value=340 unit=°
